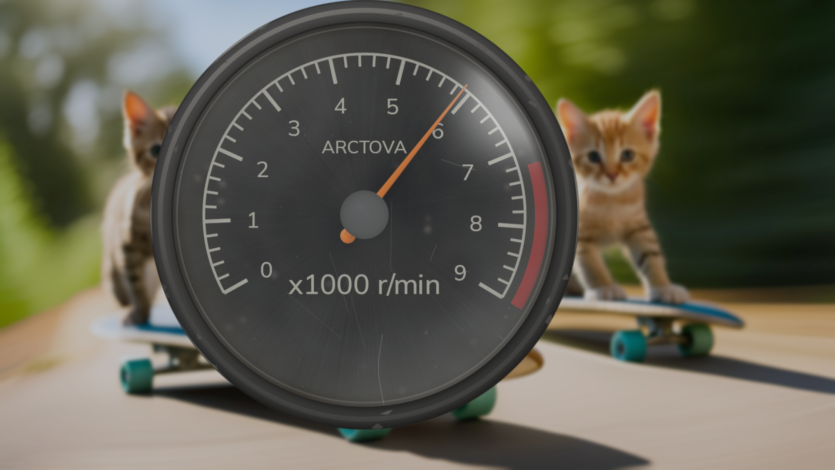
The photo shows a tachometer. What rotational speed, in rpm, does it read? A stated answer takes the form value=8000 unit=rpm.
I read value=5900 unit=rpm
